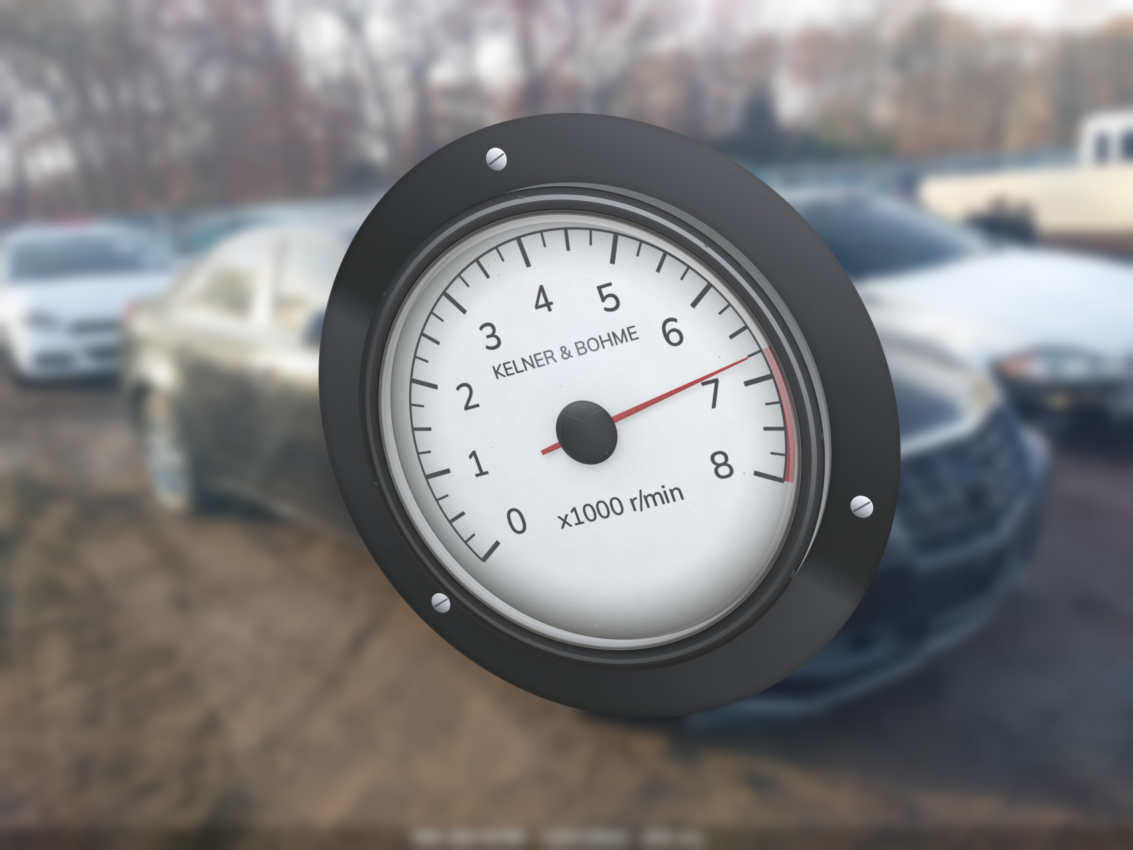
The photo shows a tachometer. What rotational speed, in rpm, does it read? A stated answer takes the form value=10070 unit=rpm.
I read value=6750 unit=rpm
